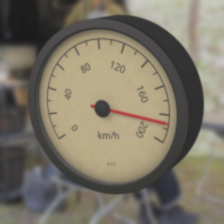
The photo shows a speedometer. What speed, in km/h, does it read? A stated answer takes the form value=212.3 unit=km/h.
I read value=185 unit=km/h
